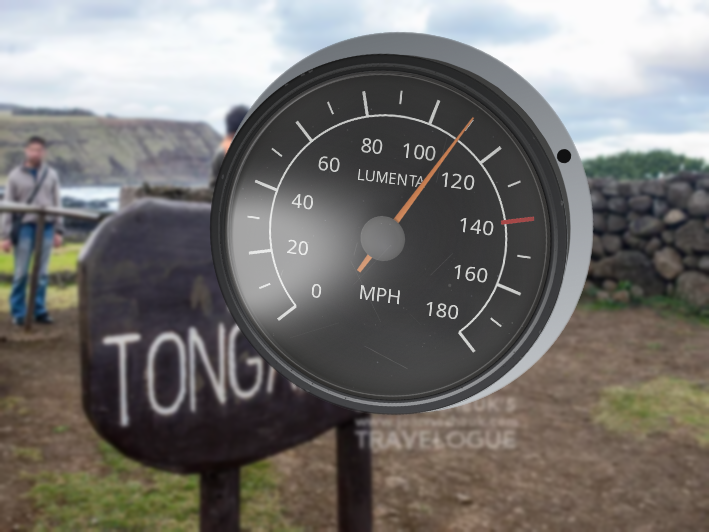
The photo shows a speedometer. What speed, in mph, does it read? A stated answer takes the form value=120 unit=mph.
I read value=110 unit=mph
